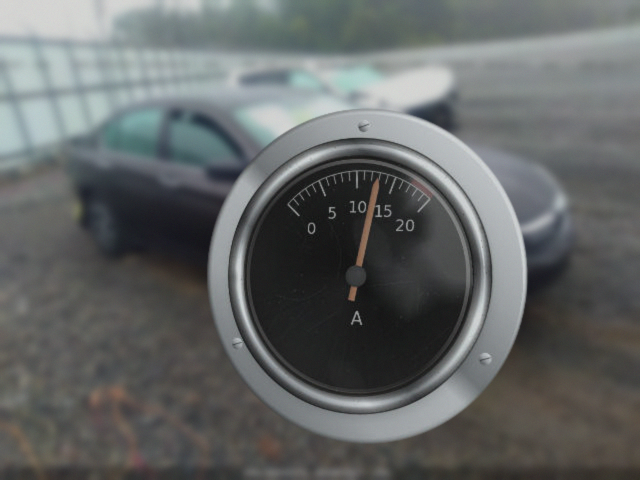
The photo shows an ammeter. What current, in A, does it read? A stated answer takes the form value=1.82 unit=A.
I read value=13 unit=A
